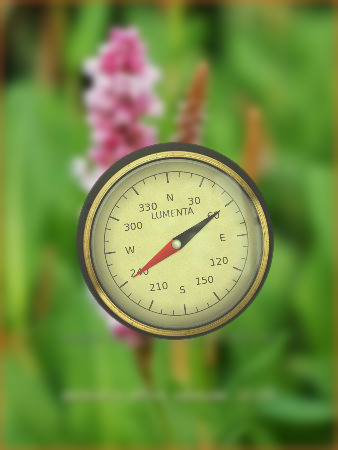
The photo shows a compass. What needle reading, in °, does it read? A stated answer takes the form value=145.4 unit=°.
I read value=240 unit=°
